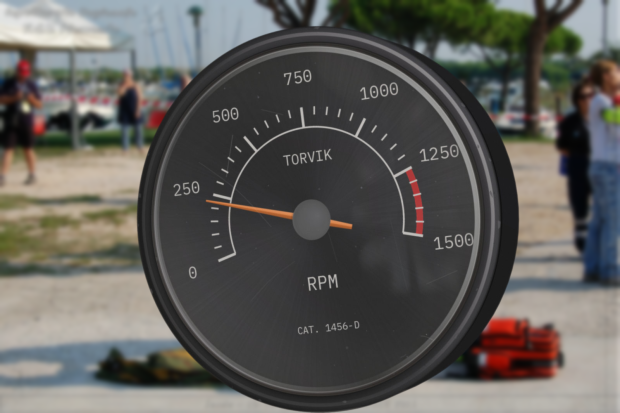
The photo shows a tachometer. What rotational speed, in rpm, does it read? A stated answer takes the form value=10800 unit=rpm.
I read value=225 unit=rpm
